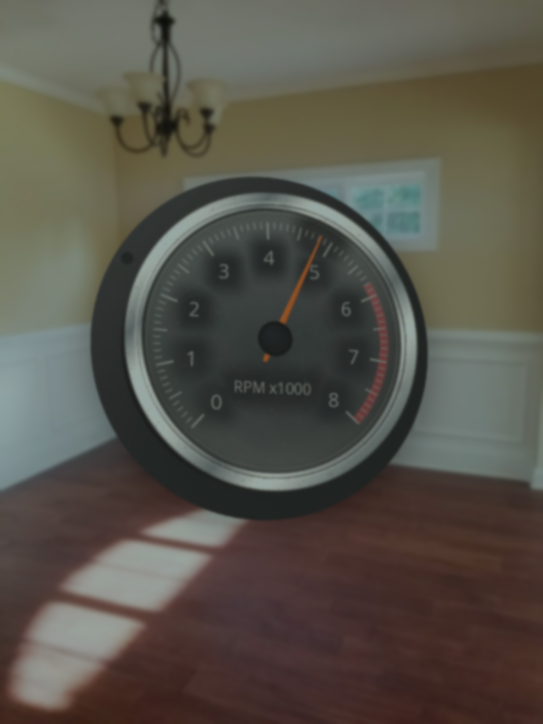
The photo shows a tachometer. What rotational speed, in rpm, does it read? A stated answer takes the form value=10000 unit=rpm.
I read value=4800 unit=rpm
